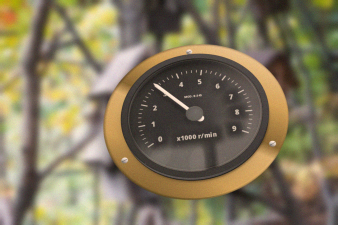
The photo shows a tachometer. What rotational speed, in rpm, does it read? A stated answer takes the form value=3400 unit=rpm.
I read value=3000 unit=rpm
